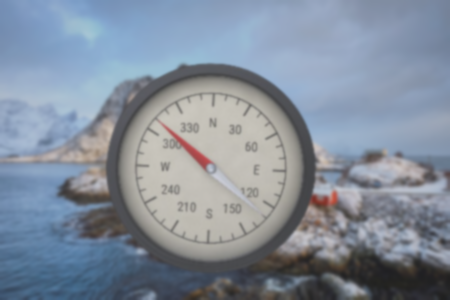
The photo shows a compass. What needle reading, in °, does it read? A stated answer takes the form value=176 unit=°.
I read value=310 unit=°
